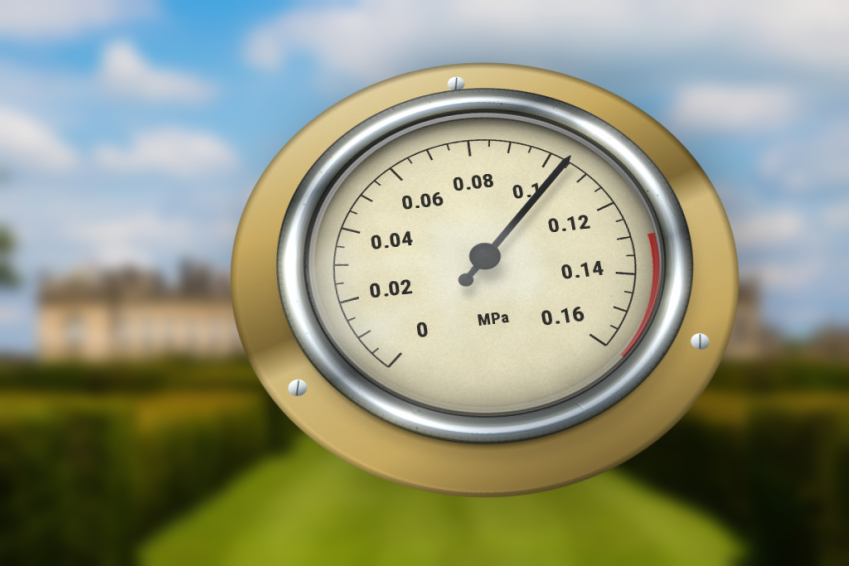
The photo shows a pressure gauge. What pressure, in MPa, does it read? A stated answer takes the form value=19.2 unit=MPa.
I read value=0.105 unit=MPa
